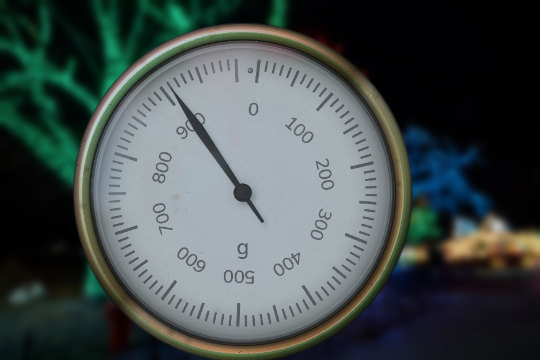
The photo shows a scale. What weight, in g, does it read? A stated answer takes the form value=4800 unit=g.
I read value=910 unit=g
